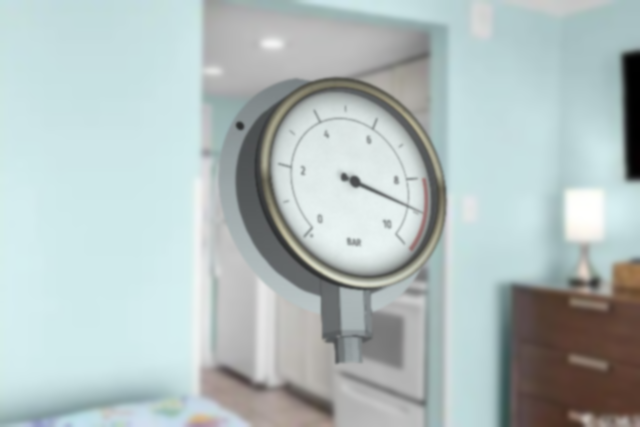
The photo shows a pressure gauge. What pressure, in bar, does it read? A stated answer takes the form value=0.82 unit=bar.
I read value=9 unit=bar
